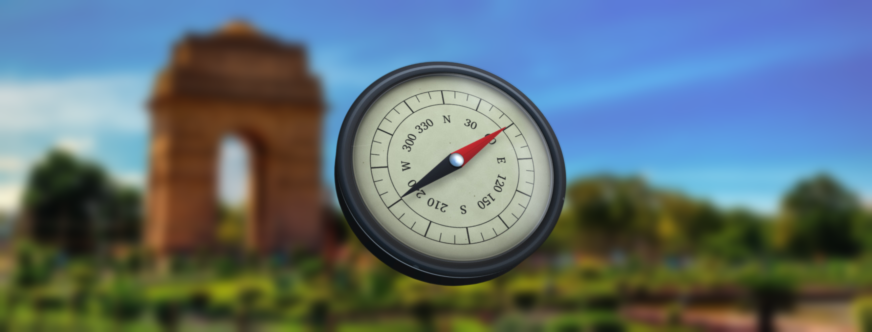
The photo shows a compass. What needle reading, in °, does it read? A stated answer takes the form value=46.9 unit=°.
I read value=60 unit=°
